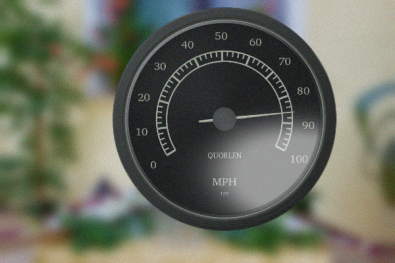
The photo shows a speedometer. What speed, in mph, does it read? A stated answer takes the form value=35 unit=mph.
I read value=86 unit=mph
